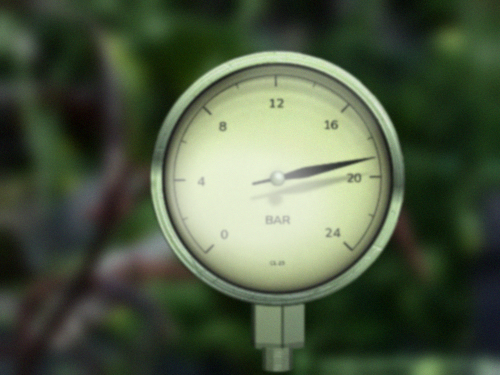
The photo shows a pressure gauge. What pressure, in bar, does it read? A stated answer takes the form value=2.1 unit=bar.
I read value=19 unit=bar
